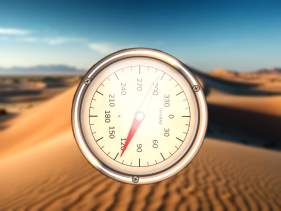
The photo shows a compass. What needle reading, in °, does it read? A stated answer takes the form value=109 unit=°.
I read value=115 unit=°
